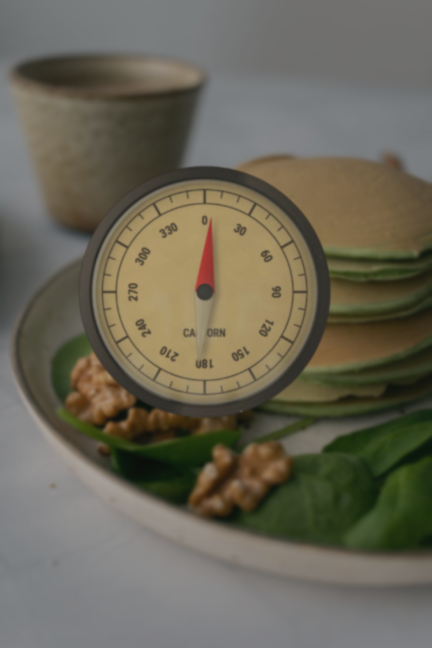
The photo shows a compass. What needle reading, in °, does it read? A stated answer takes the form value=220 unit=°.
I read value=5 unit=°
